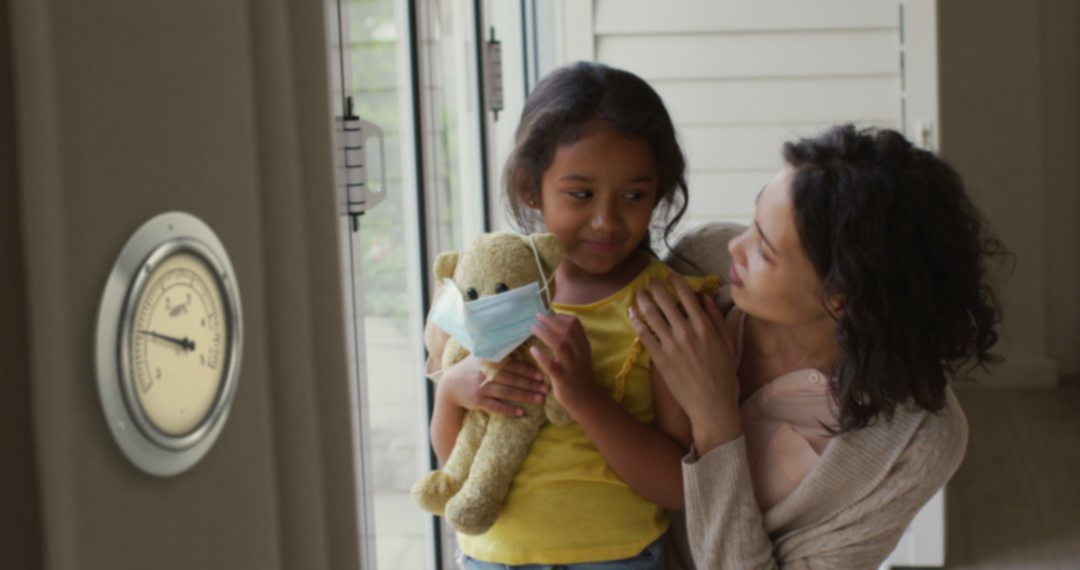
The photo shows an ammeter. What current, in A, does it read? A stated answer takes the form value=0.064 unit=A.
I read value=1 unit=A
